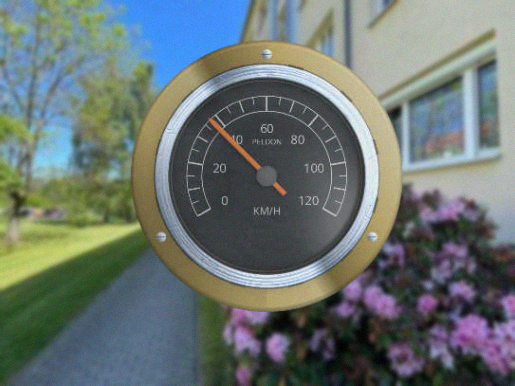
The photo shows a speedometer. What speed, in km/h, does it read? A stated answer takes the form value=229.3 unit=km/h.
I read value=37.5 unit=km/h
